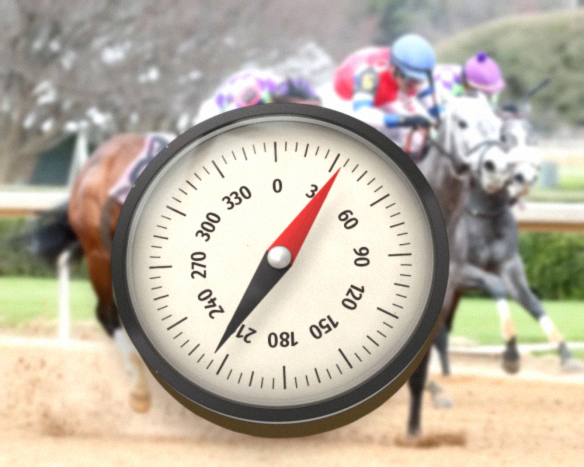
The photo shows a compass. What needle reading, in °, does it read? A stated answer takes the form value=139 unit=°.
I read value=35 unit=°
